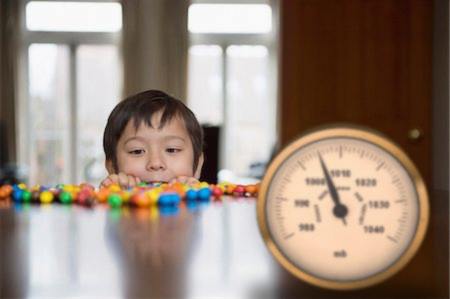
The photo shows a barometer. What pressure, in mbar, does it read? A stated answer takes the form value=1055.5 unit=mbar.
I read value=1005 unit=mbar
